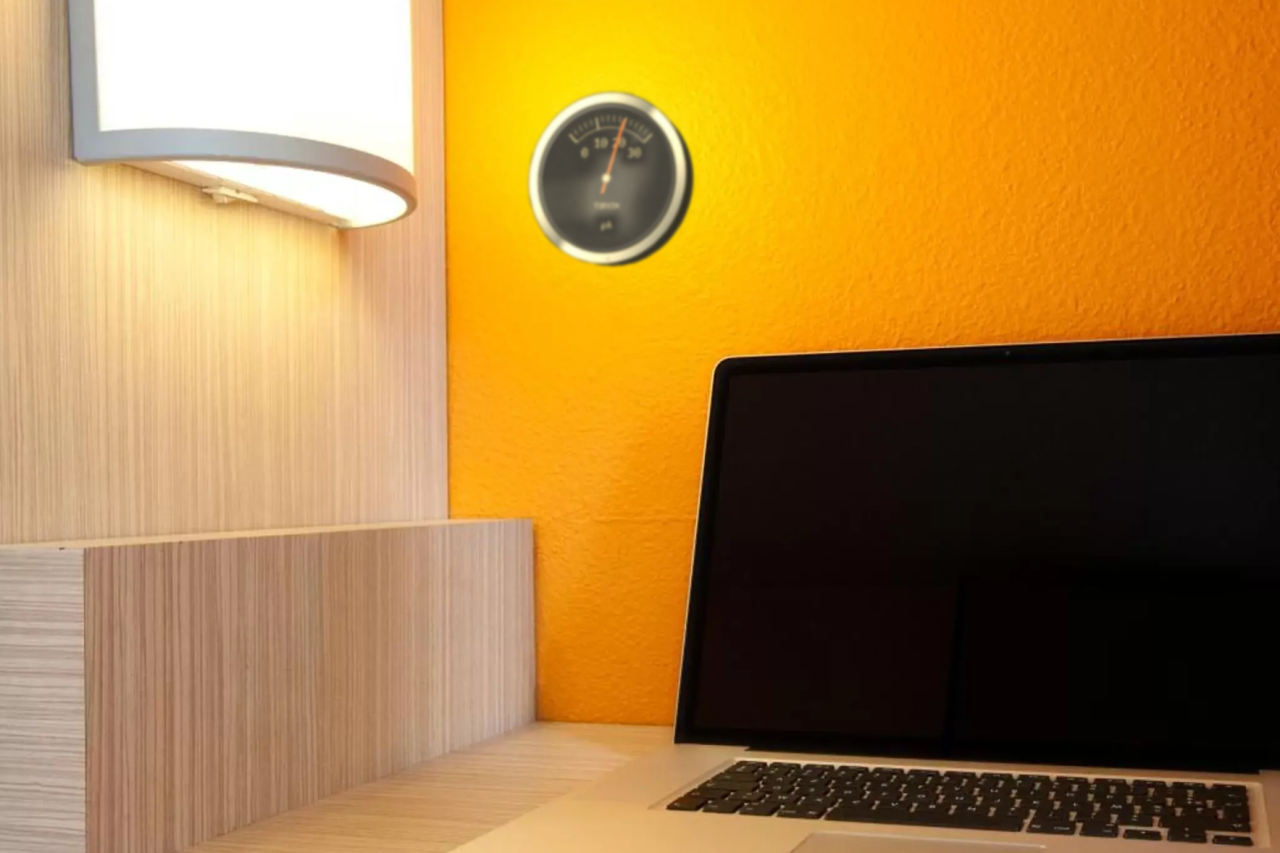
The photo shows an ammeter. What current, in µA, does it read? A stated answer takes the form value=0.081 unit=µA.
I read value=20 unit=µA
